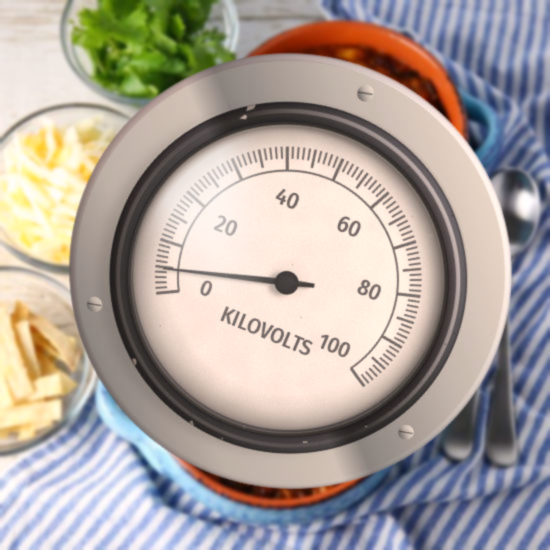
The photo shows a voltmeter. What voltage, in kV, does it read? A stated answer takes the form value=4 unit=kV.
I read value=5 unit=kV
